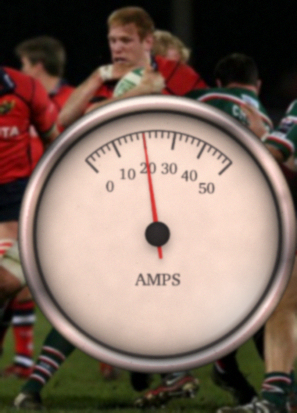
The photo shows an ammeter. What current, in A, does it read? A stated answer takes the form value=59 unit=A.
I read value=20 unit=A
